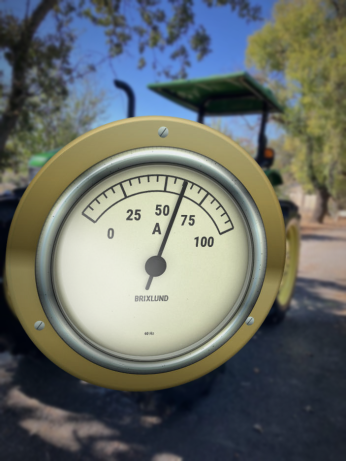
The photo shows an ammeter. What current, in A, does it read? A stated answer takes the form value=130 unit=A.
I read value=60 unit=A
